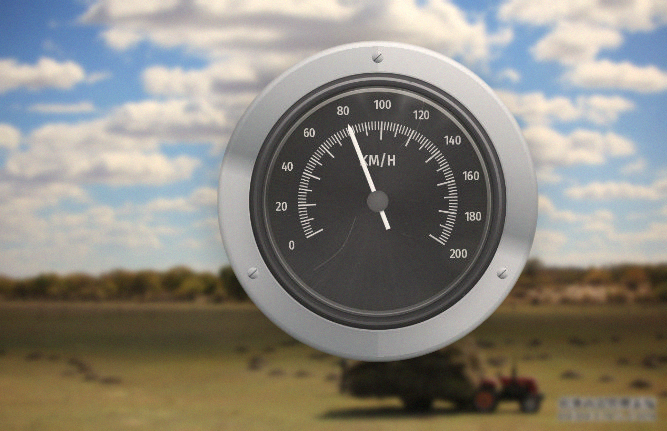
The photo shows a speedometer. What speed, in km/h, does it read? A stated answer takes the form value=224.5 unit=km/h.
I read value=80 unit=km/h
